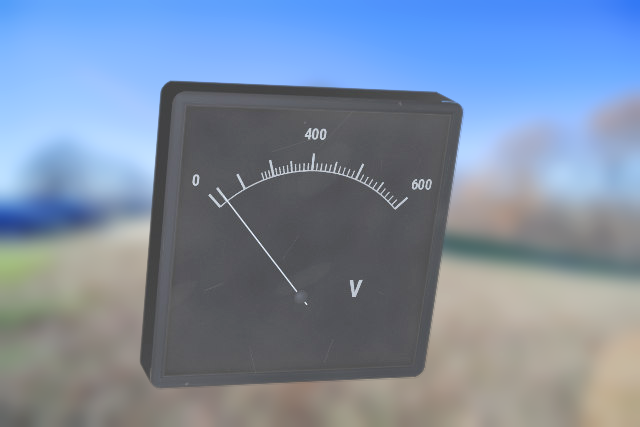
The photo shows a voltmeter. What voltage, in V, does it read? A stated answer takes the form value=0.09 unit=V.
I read value=100 unit=V
